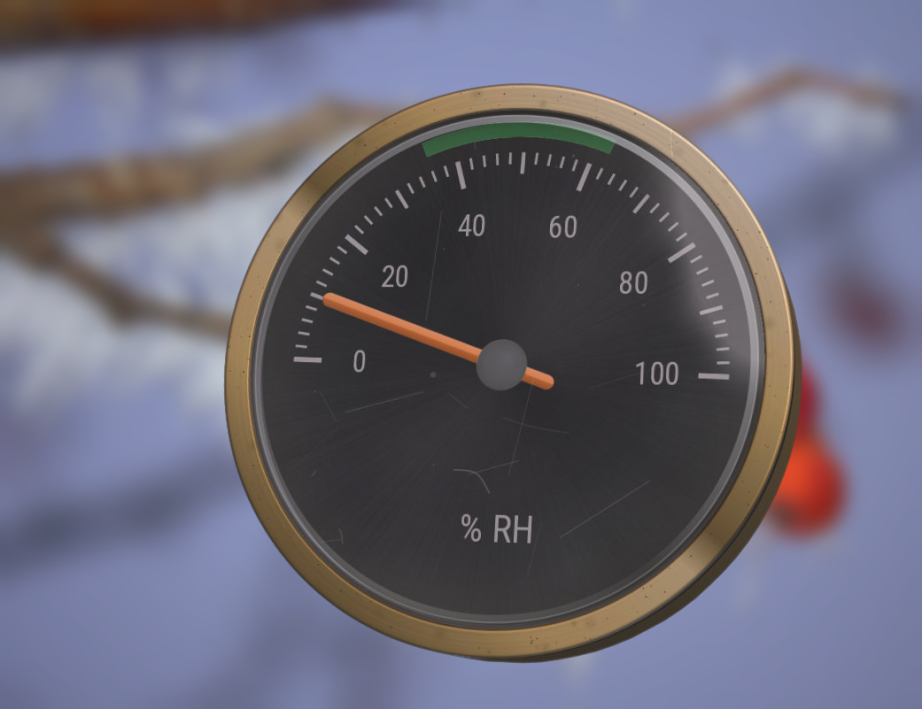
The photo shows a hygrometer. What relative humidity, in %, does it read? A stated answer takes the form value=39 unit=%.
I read value=10 unit=%
